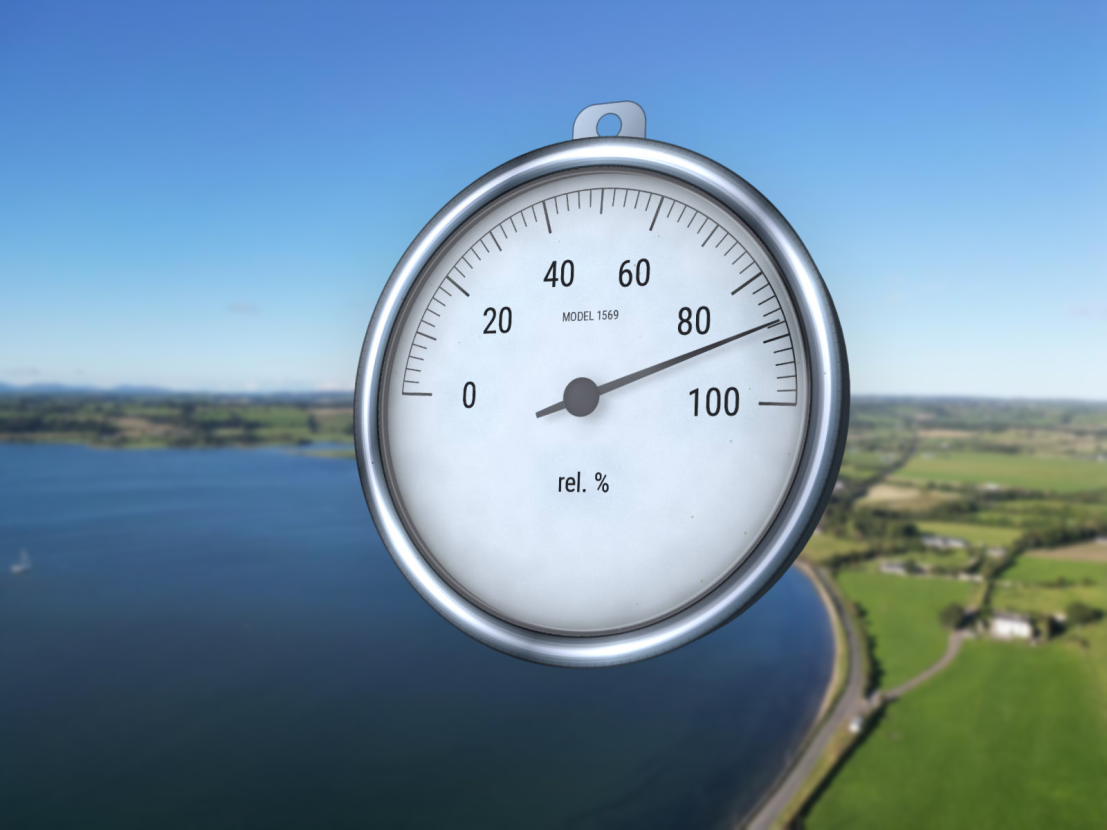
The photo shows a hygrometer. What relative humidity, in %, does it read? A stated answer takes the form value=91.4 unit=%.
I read value=88 unit=%
